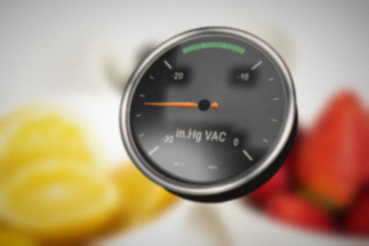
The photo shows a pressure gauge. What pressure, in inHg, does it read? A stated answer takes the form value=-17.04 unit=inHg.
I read value=-25 unit=inHg
